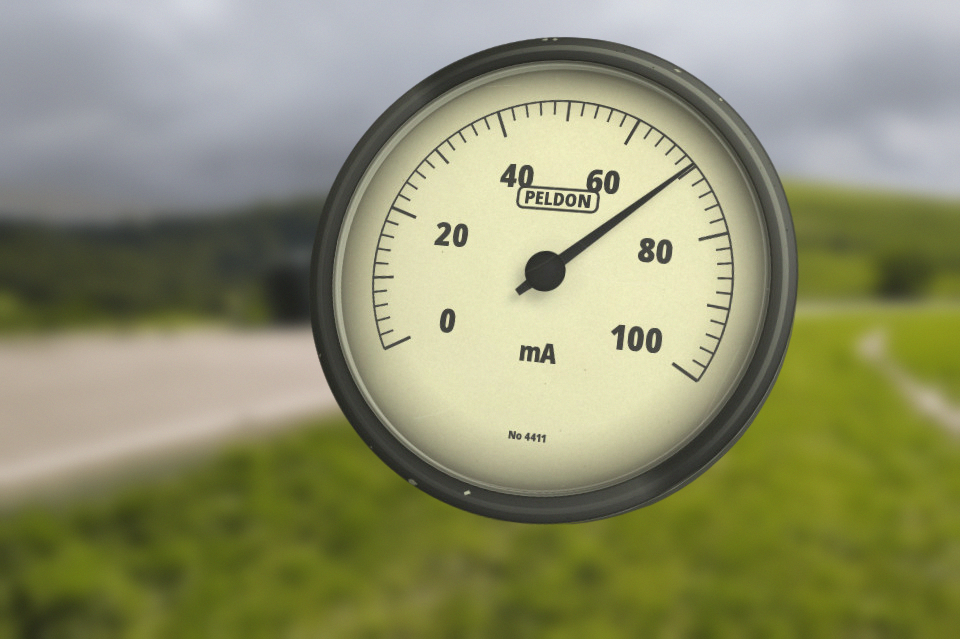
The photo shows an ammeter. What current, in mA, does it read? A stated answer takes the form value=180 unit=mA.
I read value=70 unit=mA
